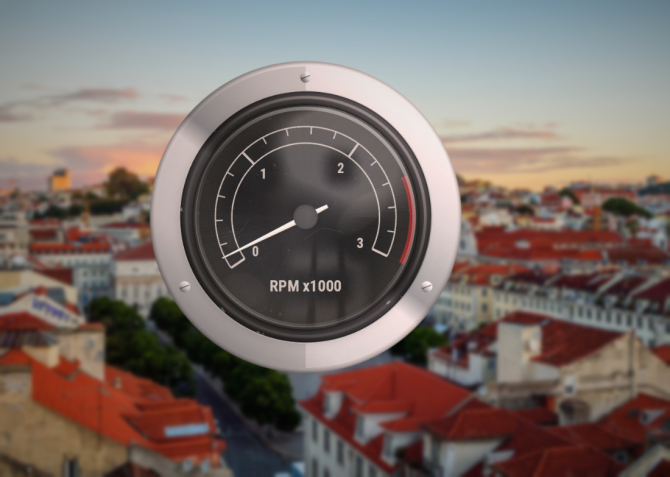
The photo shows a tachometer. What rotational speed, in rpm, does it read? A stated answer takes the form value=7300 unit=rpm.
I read value=100 unit=rpm
